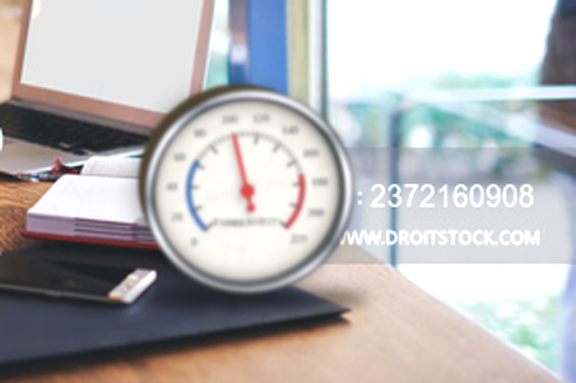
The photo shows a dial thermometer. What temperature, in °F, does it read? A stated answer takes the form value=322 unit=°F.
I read value=100 unit=°F
